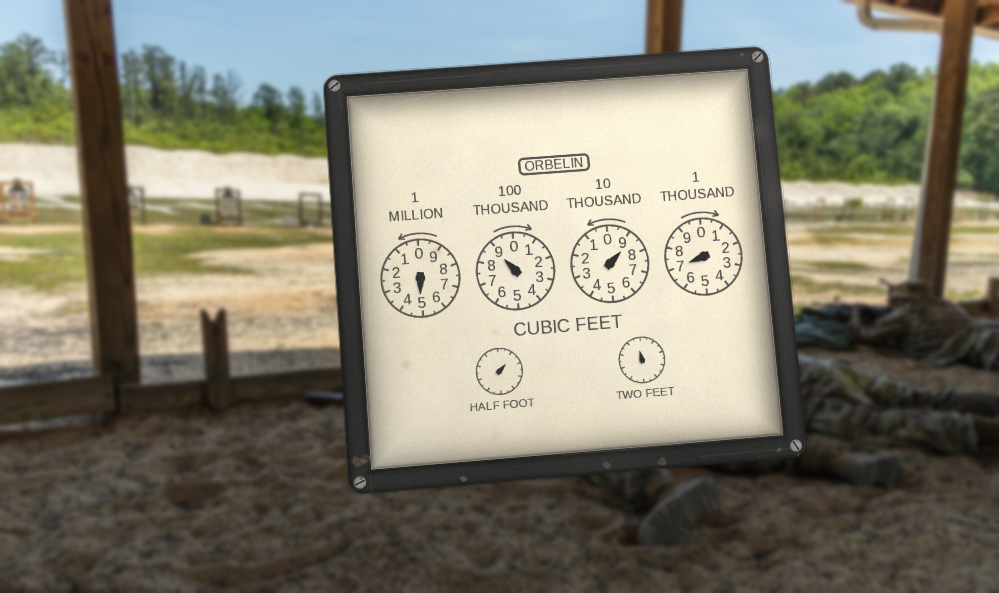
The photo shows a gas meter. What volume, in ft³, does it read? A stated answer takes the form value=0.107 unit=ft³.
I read value=488700 unit=ft³
